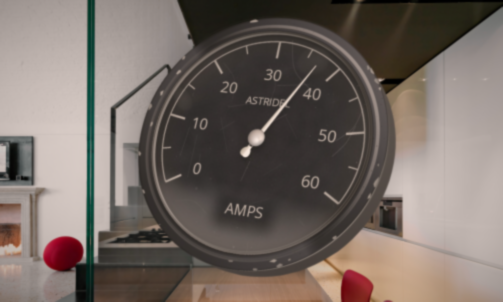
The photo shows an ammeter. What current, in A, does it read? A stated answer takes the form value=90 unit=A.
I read value=37.5 unit=A
